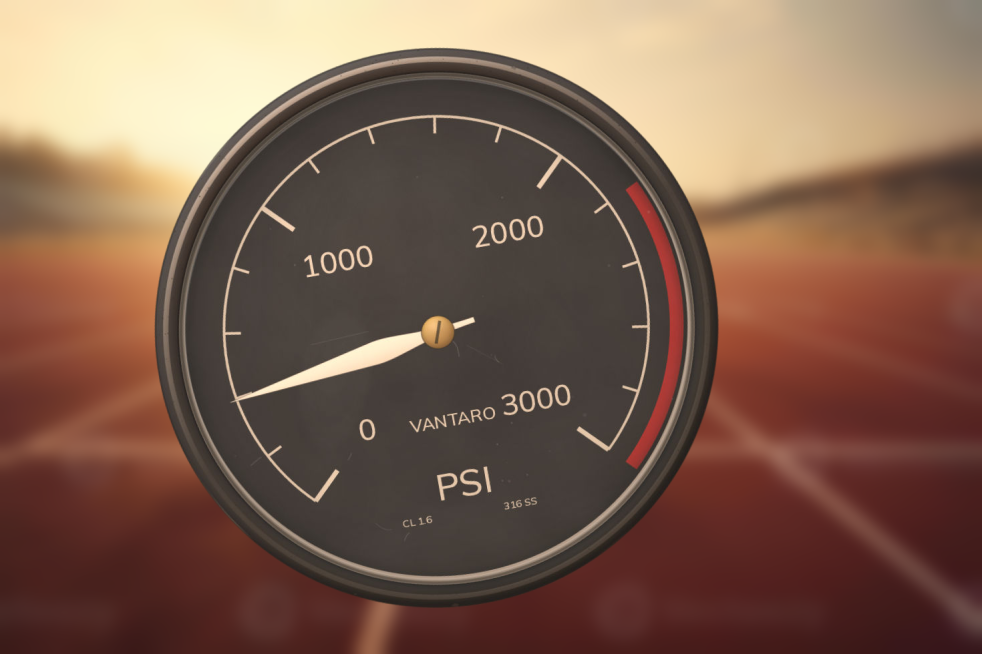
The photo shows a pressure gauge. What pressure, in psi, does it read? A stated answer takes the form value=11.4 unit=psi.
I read value=400 unit=psi
